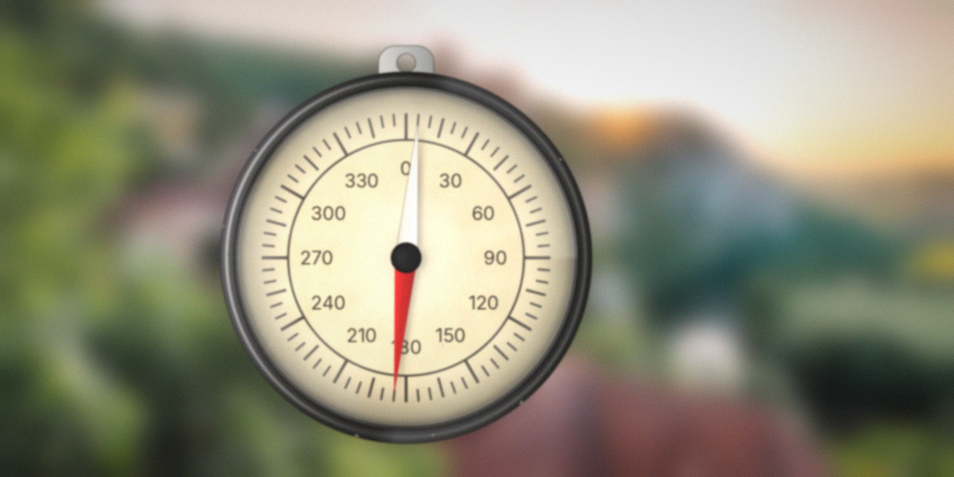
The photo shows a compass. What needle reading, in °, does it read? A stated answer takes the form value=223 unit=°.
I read value=185 unit=°
